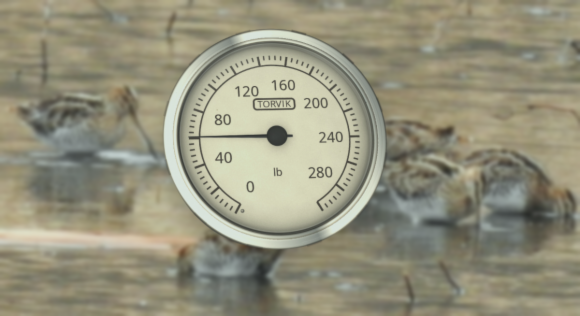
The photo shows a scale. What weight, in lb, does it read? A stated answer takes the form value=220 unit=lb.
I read value=60 unit=lb
